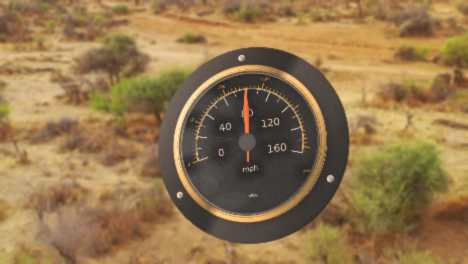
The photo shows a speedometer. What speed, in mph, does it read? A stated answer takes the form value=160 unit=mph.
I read value=80 unit=mph
